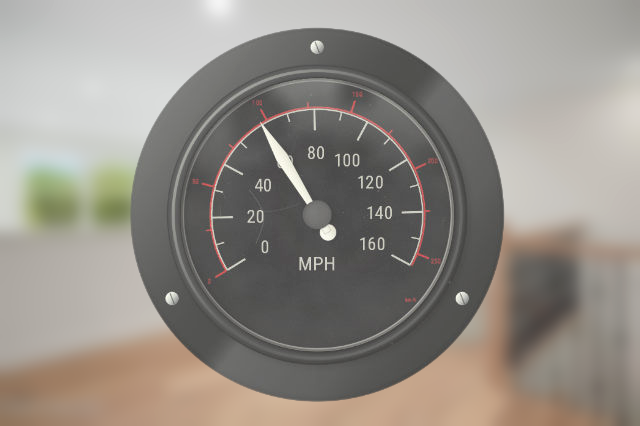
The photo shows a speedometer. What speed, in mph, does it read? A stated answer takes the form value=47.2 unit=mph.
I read value=60 unit=mph
